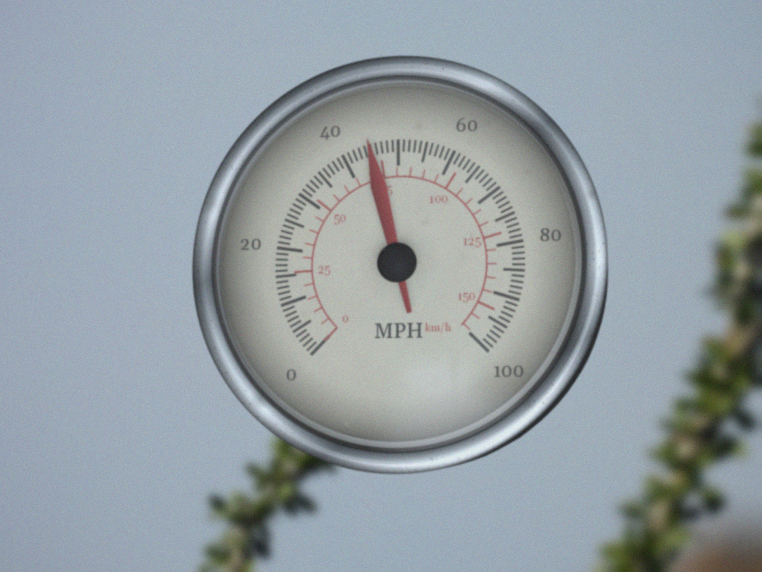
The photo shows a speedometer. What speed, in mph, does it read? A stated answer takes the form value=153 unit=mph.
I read value=45 unit=mph
